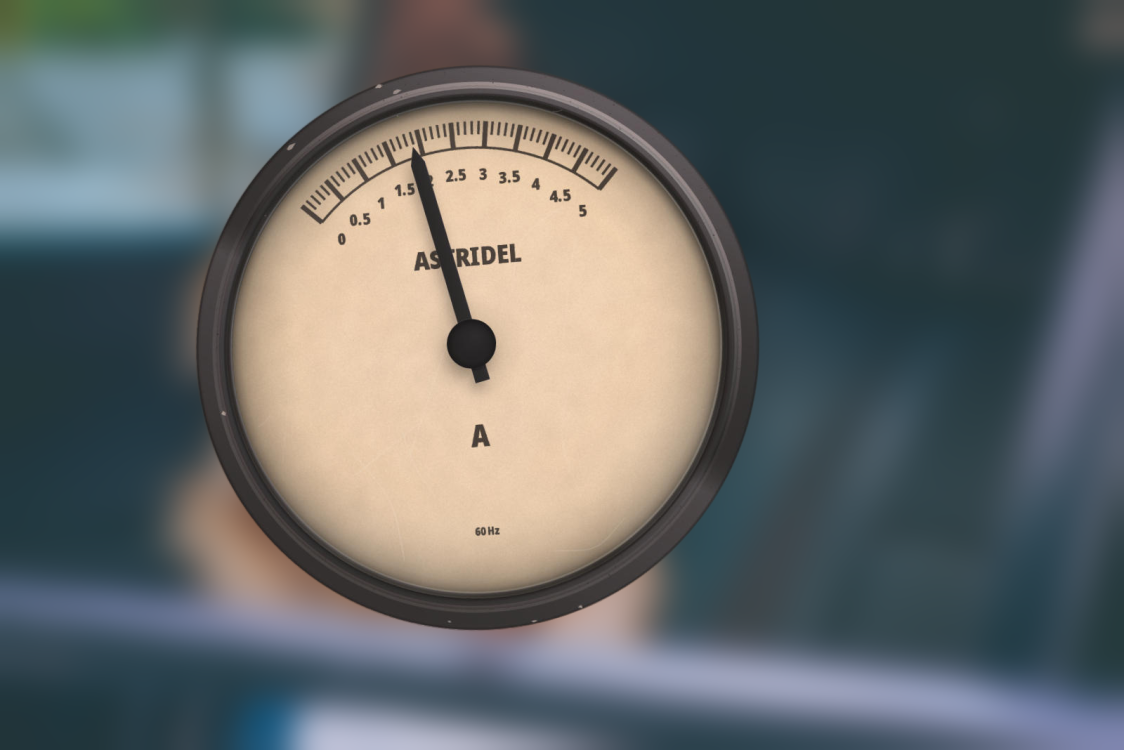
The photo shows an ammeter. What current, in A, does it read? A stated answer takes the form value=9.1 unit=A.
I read value=1.9 unit=A
